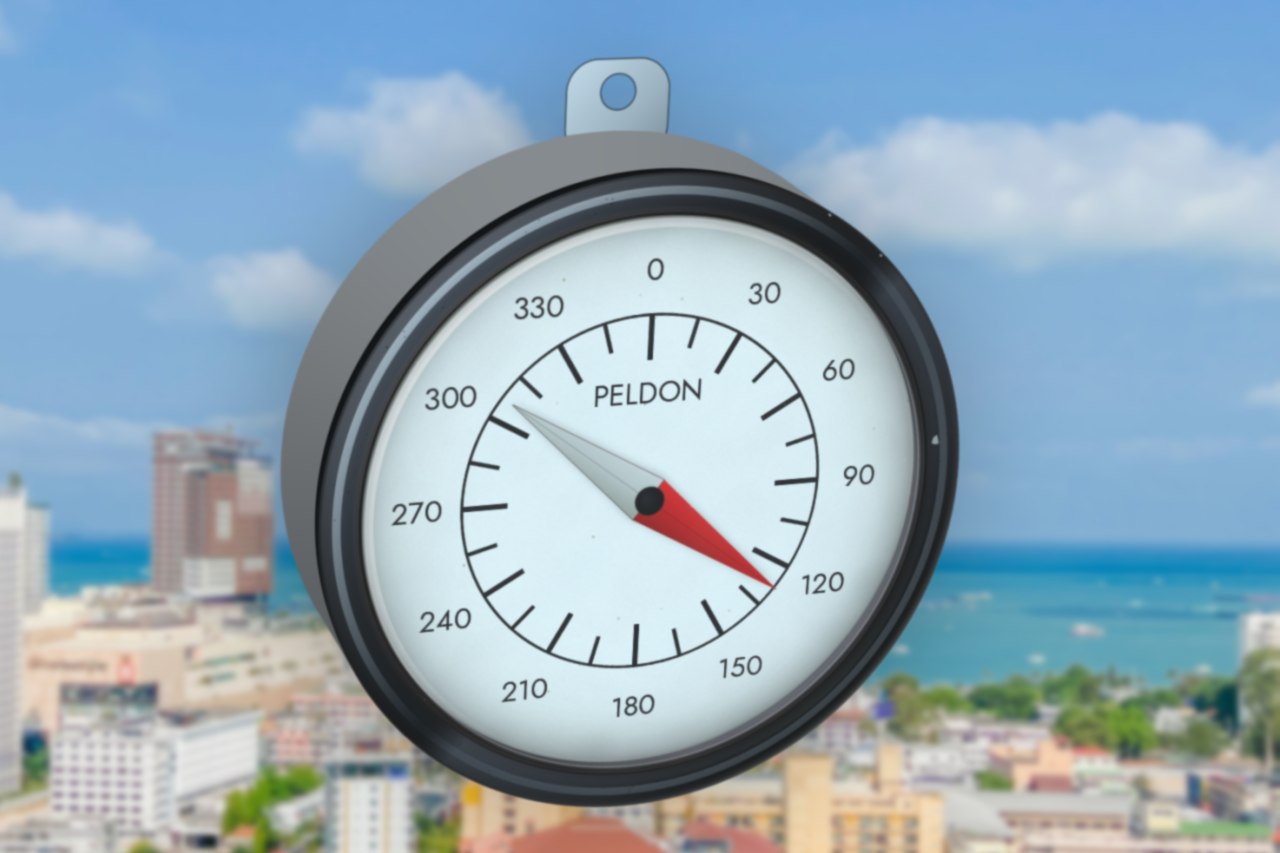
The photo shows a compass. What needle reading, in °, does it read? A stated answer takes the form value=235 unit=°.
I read value=127.5 unit=°
